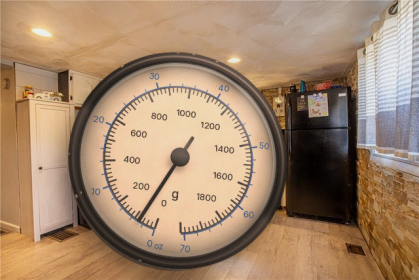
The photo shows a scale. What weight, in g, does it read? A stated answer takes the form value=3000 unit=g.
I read value=80 unit=g
